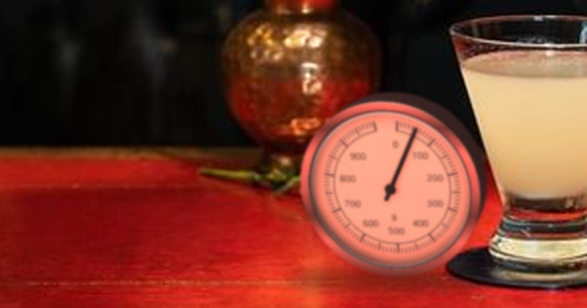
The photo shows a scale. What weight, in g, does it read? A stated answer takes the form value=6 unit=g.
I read value=50 unit=g
